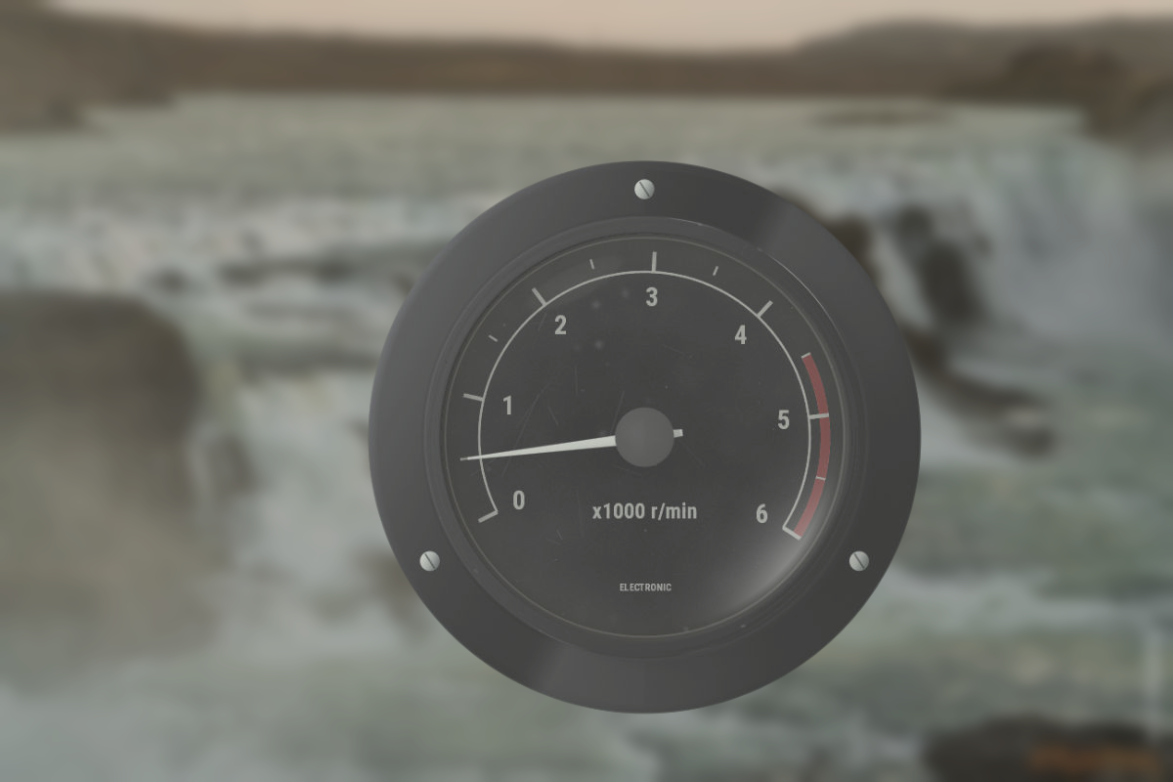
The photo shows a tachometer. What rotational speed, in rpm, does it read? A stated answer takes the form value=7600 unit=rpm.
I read value=500 unit=rpm
